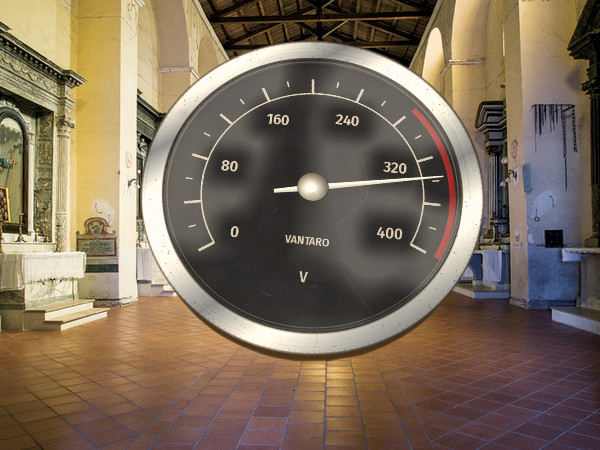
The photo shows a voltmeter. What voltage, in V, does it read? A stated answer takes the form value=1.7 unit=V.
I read value=340 unit=V
